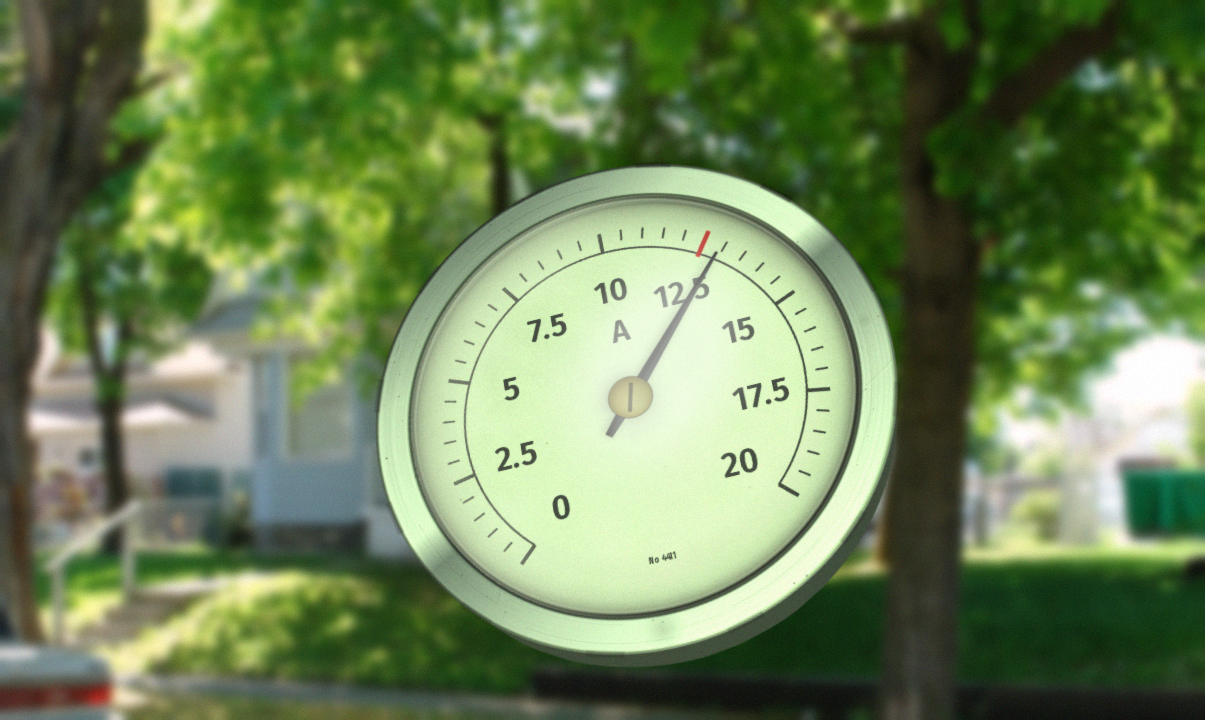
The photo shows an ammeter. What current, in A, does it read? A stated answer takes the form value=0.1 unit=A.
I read value=13 unit=A
